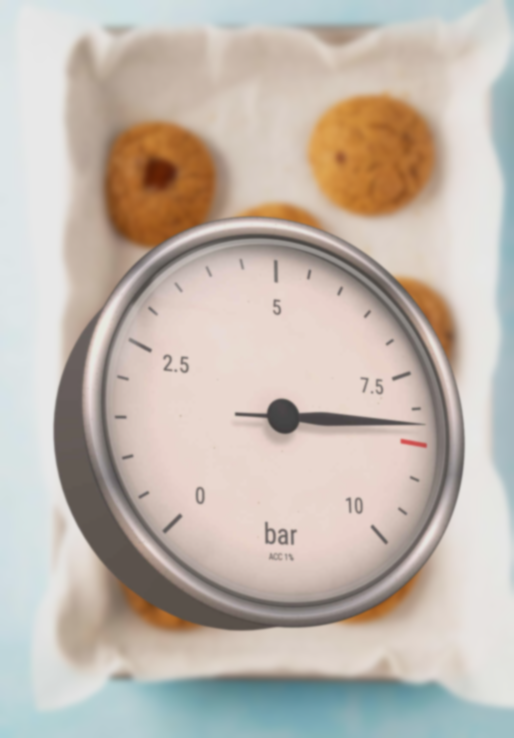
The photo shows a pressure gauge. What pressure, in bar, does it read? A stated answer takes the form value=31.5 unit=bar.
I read value=8.25 unit=bar
